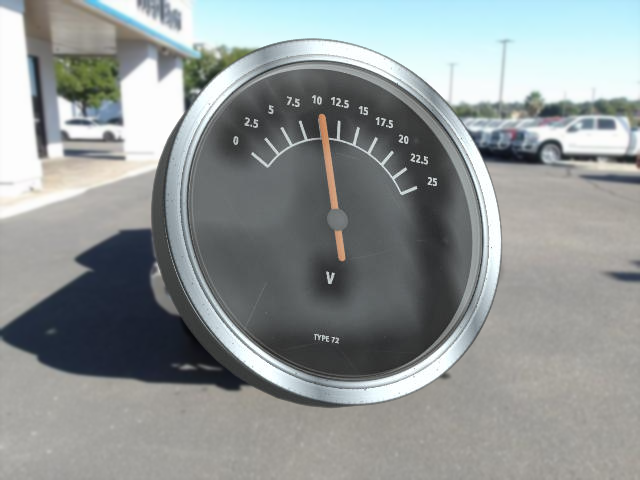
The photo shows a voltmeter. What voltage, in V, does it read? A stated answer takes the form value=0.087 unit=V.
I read value=10 unit=V
